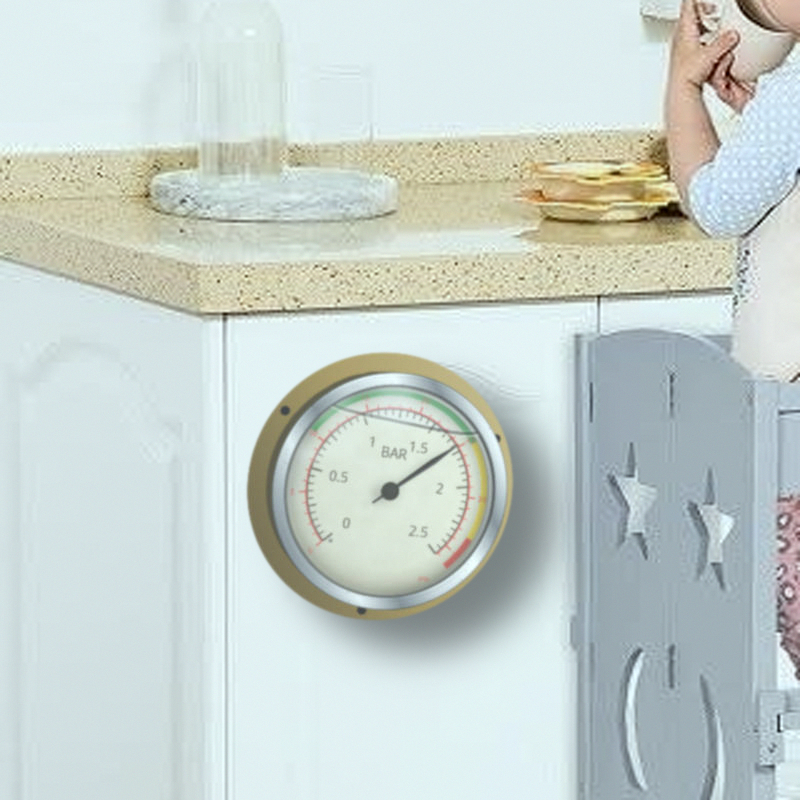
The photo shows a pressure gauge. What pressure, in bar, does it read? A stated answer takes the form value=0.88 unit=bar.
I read value=1.7 unit=bar
